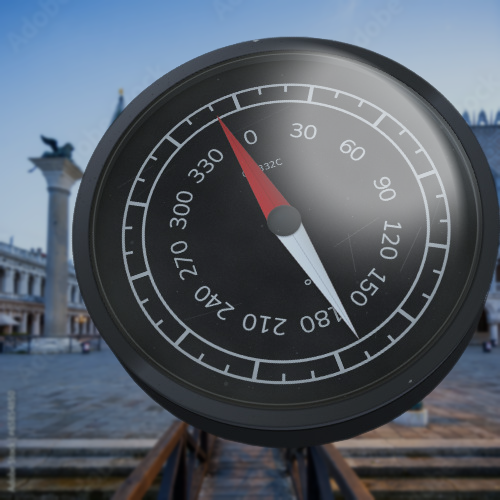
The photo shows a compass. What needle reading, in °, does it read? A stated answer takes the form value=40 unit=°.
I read value=350 unit=°
